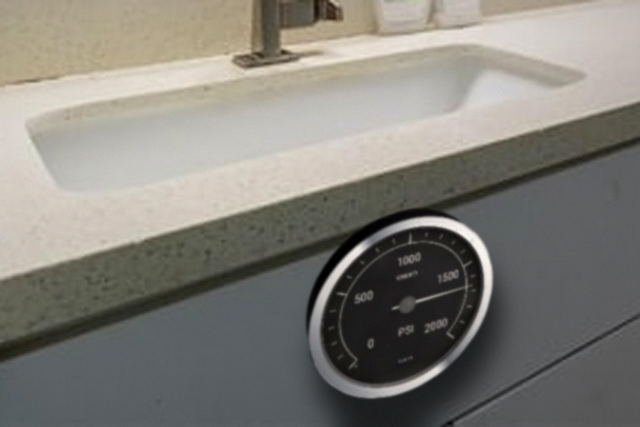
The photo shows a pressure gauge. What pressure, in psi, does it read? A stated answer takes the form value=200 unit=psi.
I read value=1650 unit=psi
